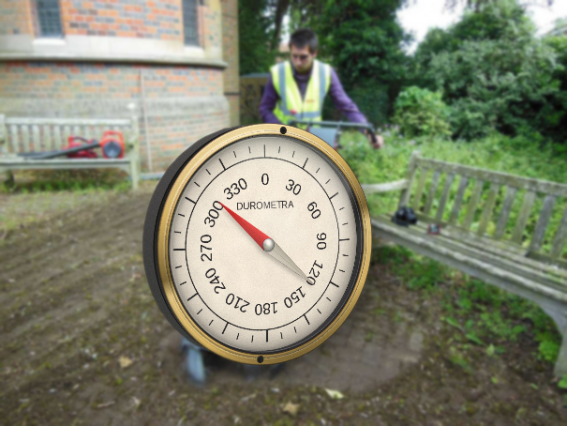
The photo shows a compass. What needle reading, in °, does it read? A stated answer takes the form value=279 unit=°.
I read value=310 unit=°
